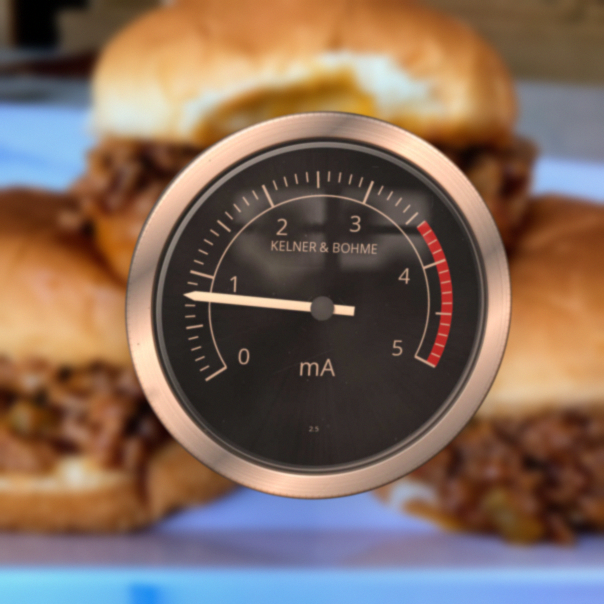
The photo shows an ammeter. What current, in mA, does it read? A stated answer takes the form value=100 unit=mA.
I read value=0.8 unit=mA
